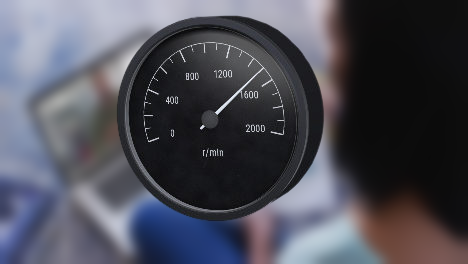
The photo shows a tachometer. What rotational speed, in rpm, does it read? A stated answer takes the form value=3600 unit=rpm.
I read value=1500 unit=rpm
